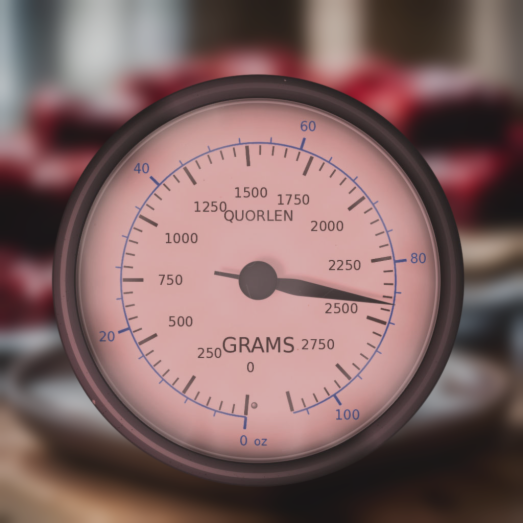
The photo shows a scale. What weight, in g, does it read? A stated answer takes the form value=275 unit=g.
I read value=2425 unit=g
